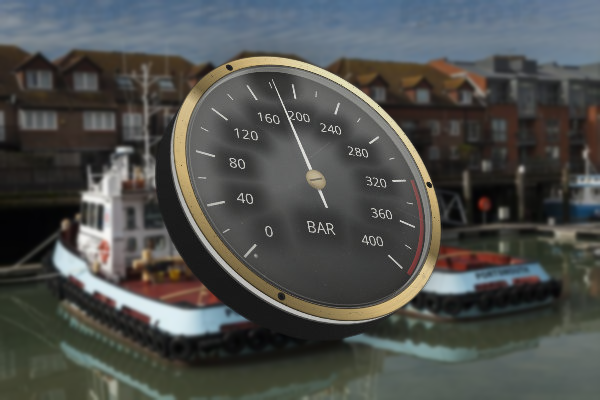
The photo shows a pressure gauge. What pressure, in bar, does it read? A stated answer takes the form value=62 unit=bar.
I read value=180 unit=bar
